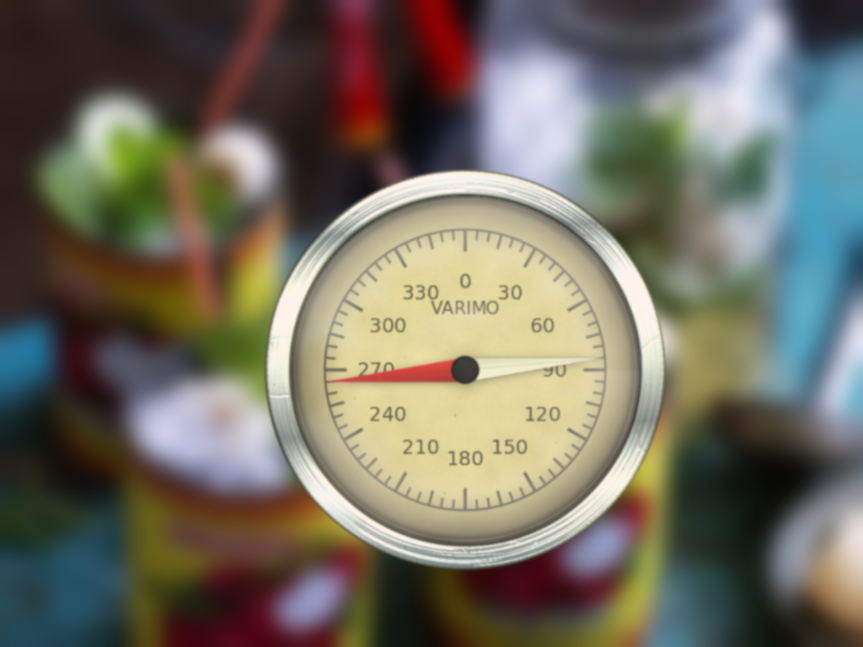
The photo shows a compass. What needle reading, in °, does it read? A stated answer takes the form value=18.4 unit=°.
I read value=265 unit=°
